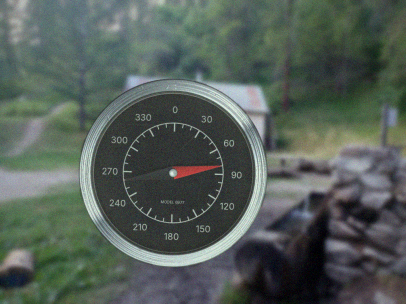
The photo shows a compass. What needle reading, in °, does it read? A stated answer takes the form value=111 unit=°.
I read value=80 unit=°
